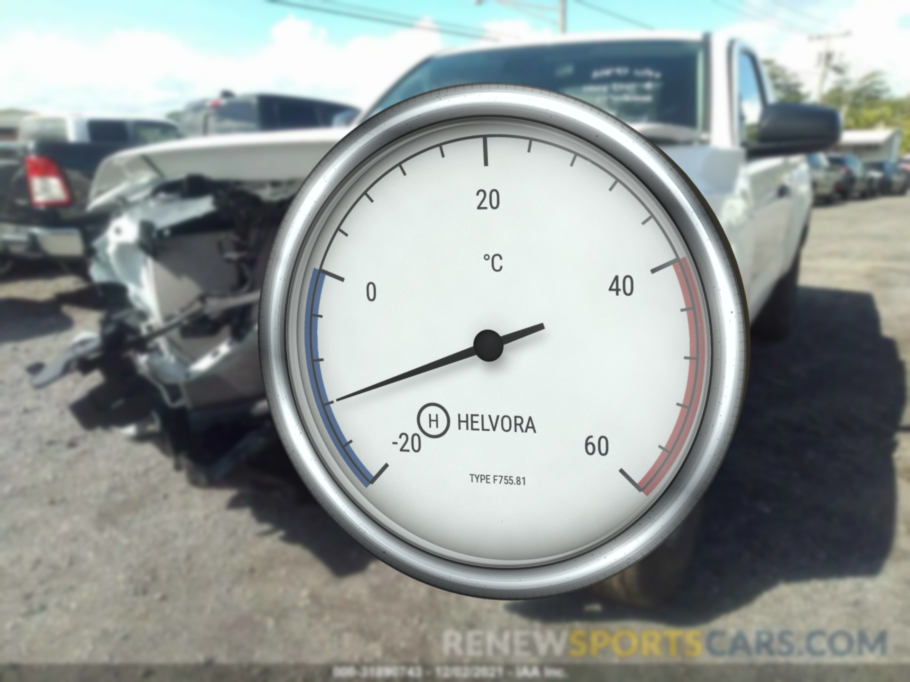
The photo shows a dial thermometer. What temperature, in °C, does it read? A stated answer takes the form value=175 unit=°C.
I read value=-12 unit=°C
